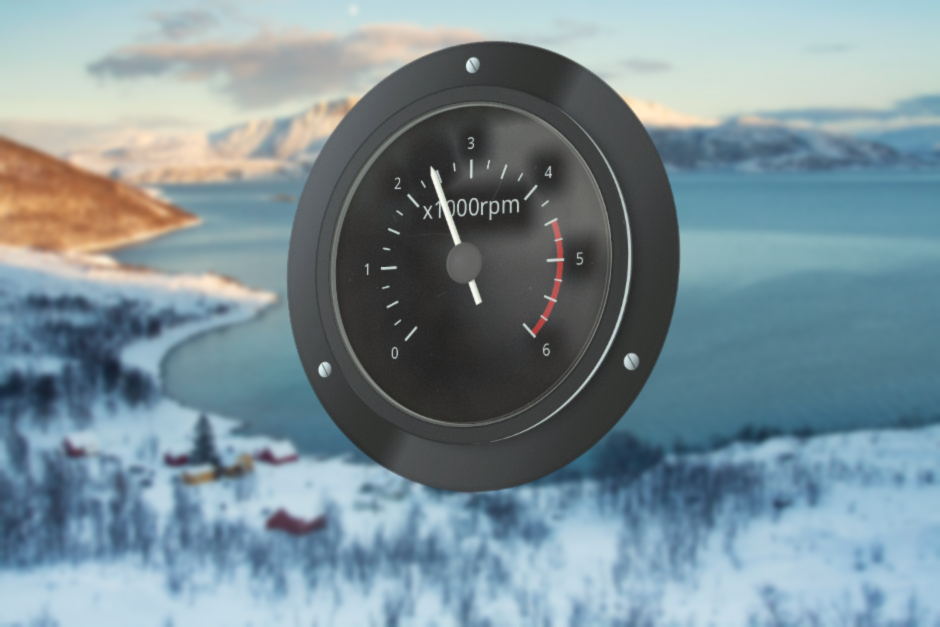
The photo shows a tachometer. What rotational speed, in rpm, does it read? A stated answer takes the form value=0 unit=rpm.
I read value=2500 unit=rpm
